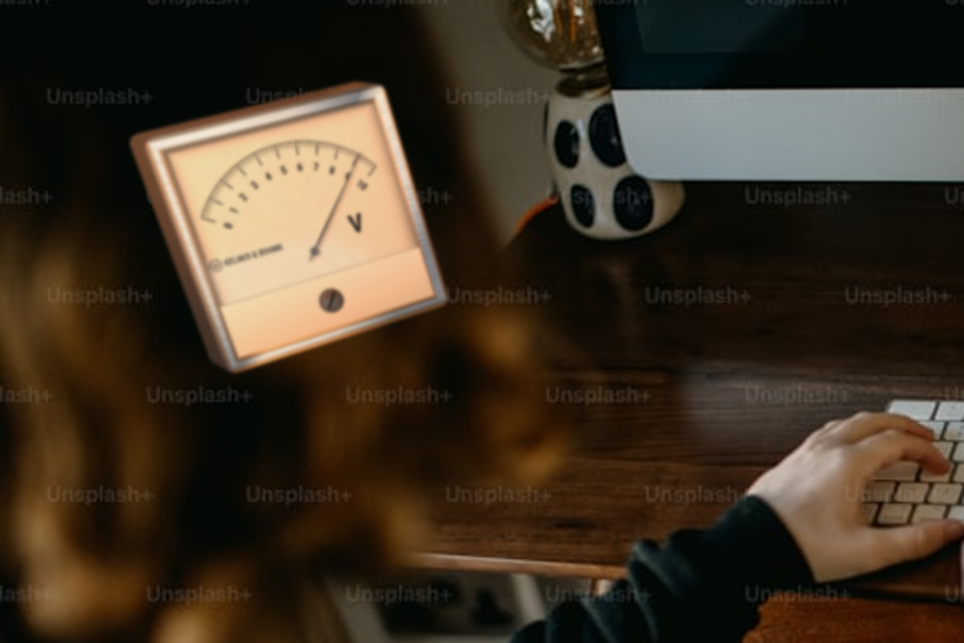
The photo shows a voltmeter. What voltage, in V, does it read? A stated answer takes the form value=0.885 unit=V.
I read value=9 unit=V
